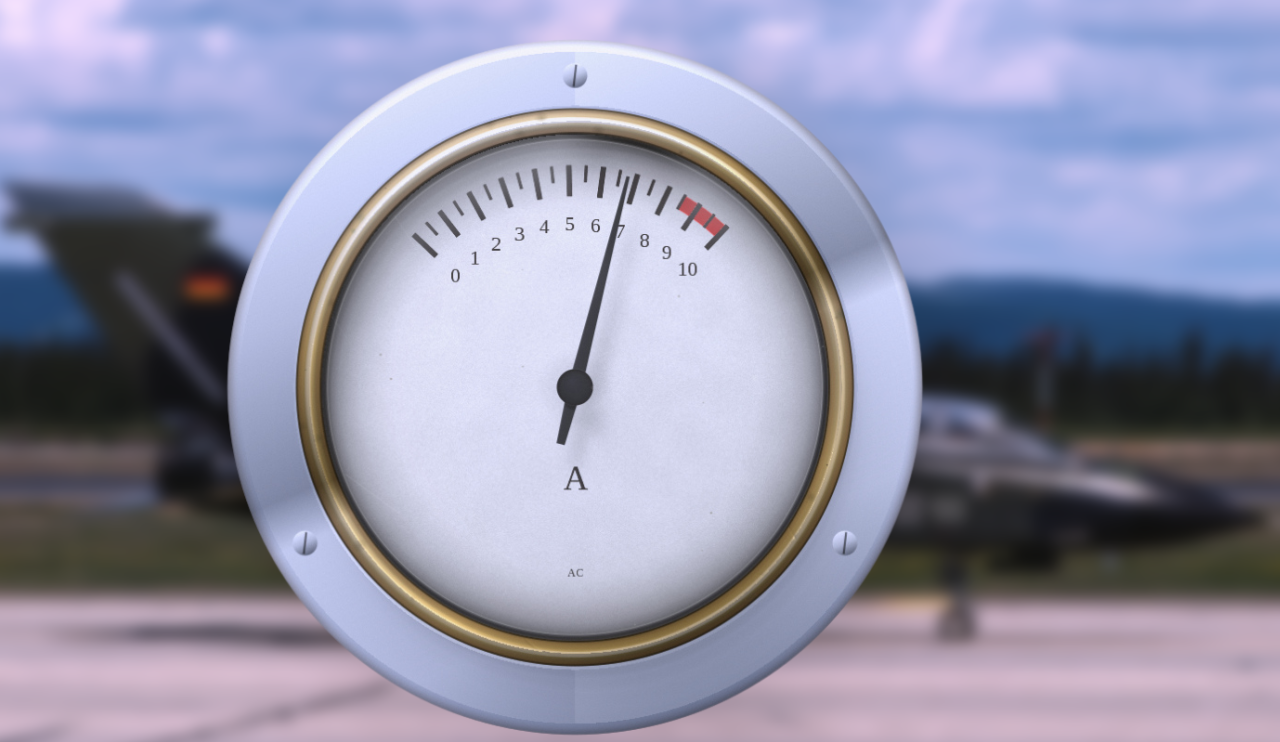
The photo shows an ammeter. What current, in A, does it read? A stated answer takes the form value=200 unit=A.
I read value=6.75 unit=A
